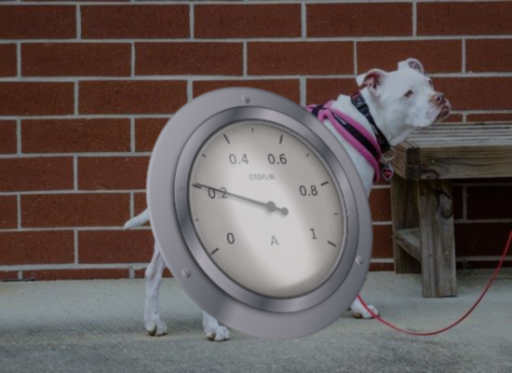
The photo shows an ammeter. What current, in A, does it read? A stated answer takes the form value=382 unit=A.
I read value=0.2 unit=A
